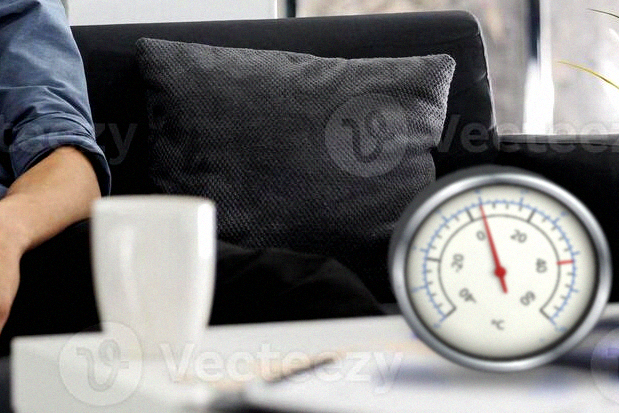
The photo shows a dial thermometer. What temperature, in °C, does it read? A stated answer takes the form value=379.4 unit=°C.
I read value=4 unit=°C
